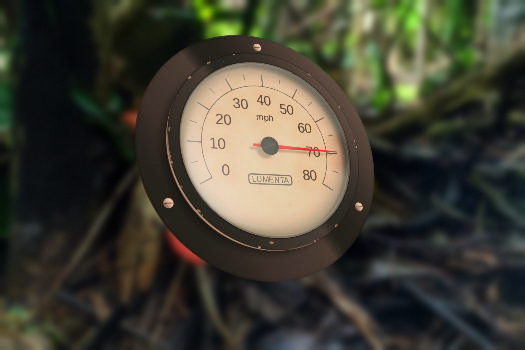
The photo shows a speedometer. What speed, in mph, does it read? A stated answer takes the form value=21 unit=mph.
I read value=70 unit=mph
